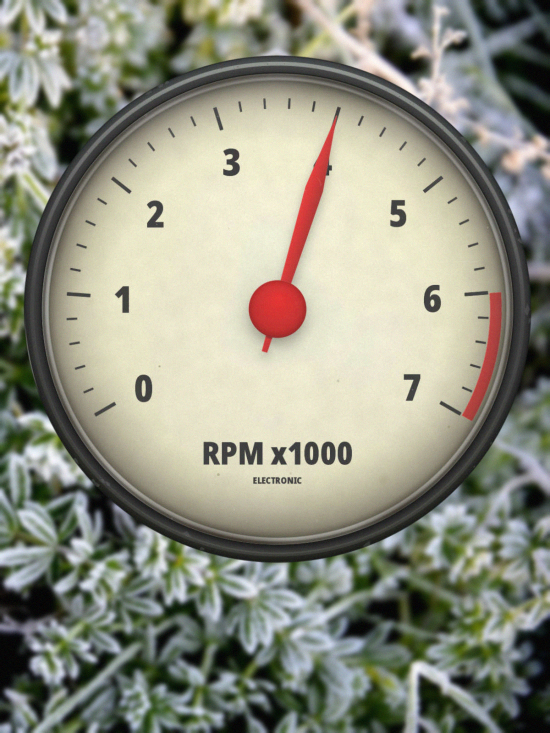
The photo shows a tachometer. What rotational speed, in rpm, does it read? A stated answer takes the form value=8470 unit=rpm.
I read value=4000 unit=rpm
